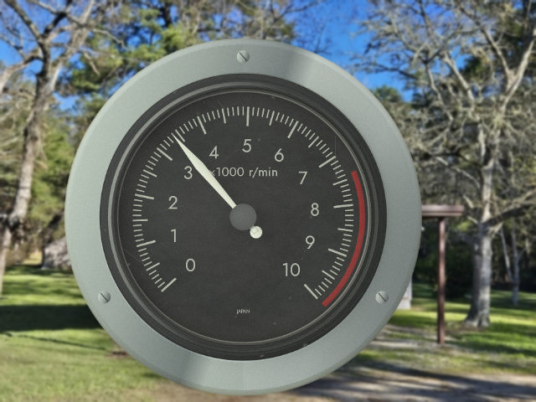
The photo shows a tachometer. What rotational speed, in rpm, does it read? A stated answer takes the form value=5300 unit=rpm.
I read value=3400 unit=rpm
